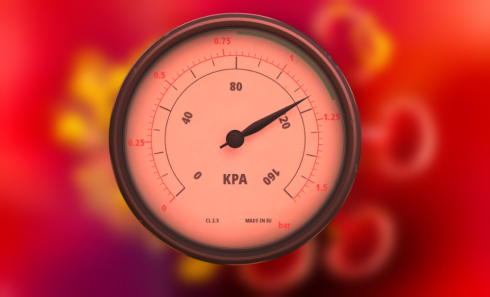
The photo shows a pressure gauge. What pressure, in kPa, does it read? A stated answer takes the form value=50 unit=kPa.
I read value=115 unit=kPa
